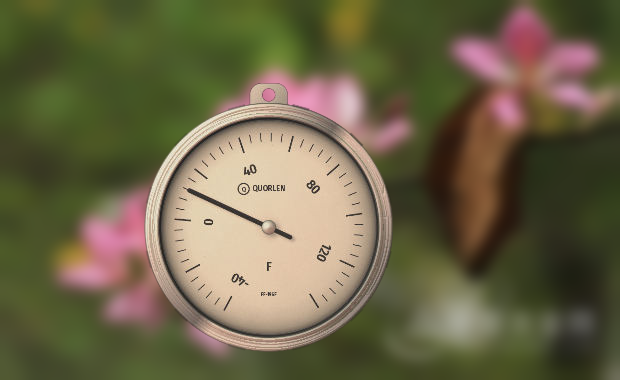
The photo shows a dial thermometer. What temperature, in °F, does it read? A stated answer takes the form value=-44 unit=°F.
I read value=12 unit=°F
